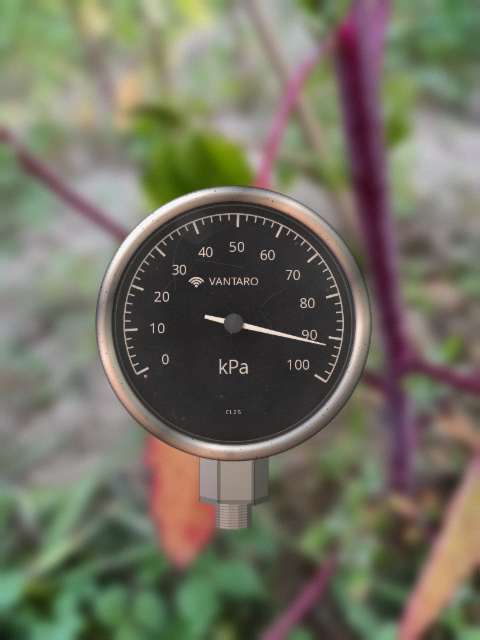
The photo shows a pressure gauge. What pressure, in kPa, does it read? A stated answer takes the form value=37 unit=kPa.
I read value=92 unit=kPa
